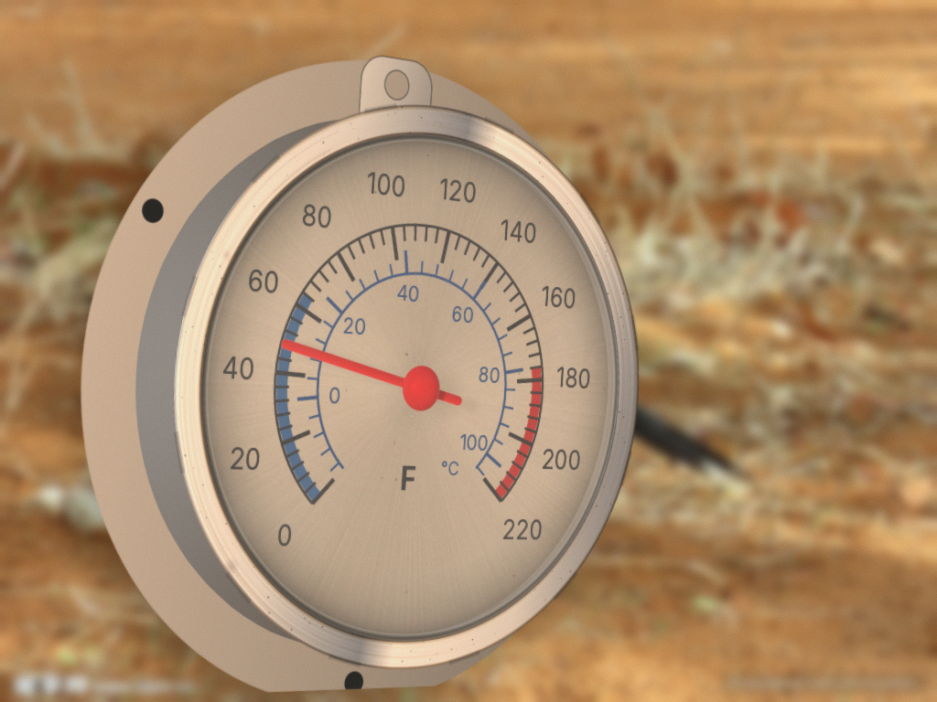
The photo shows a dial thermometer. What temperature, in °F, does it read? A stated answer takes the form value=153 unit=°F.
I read value=48 unit=°F
